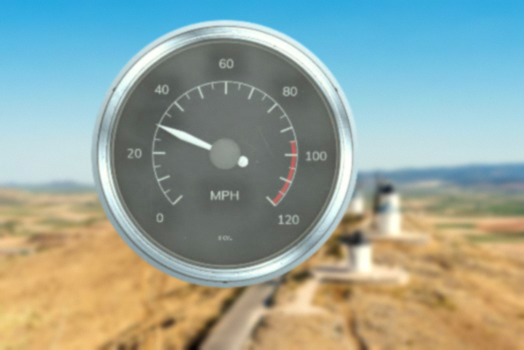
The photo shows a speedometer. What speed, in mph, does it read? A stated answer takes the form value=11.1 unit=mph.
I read value=30 unit=mph
